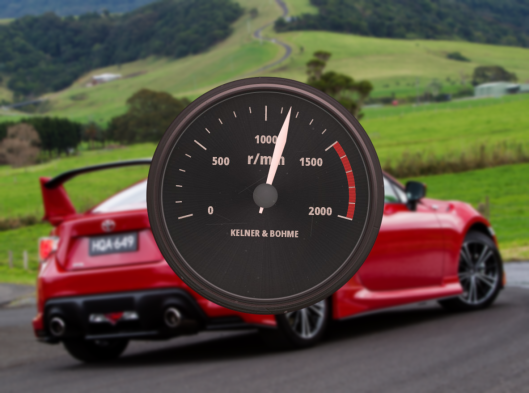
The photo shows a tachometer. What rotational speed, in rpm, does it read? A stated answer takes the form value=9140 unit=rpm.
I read value=1150 unit=rpm
